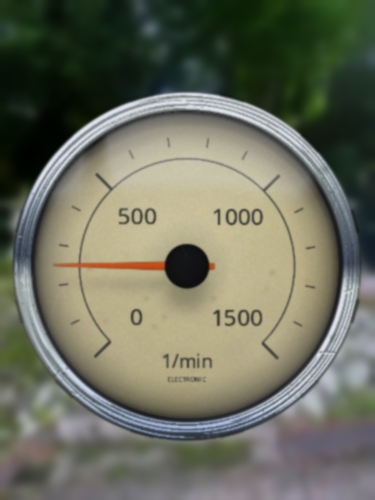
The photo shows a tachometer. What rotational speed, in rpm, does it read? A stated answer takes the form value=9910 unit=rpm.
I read value=250 unit=rpm
